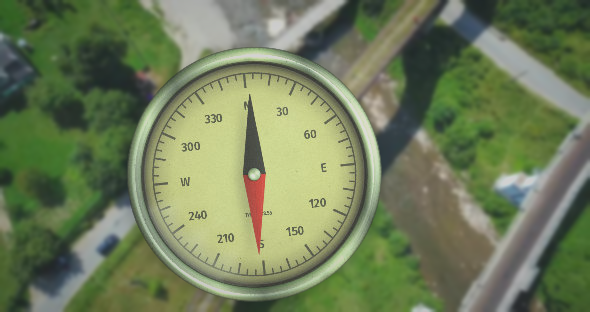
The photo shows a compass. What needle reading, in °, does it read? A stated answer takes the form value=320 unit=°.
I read value=182.5 unit=°
